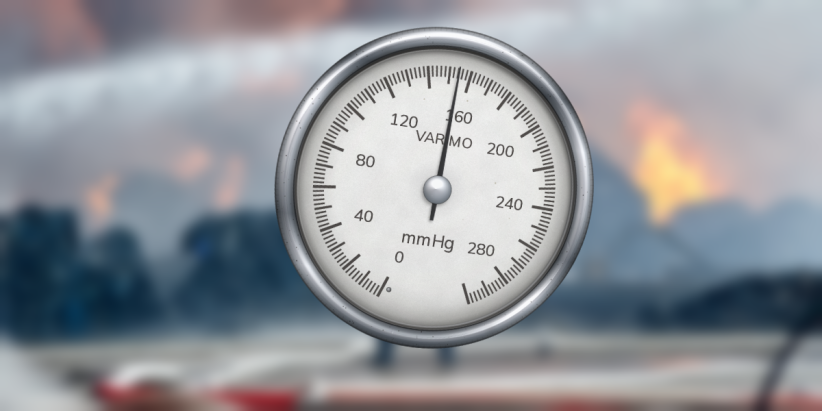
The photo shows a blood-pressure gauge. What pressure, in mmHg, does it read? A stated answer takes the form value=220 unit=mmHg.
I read value=154 unit=mmHg
